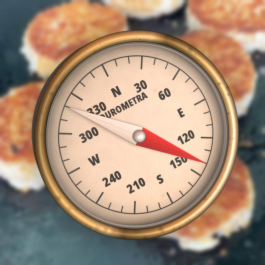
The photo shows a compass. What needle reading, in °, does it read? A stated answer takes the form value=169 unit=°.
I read value=140 unit=°
